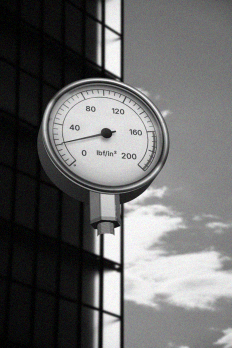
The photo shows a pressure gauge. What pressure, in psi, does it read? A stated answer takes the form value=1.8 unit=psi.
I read value=20 unit=psi
